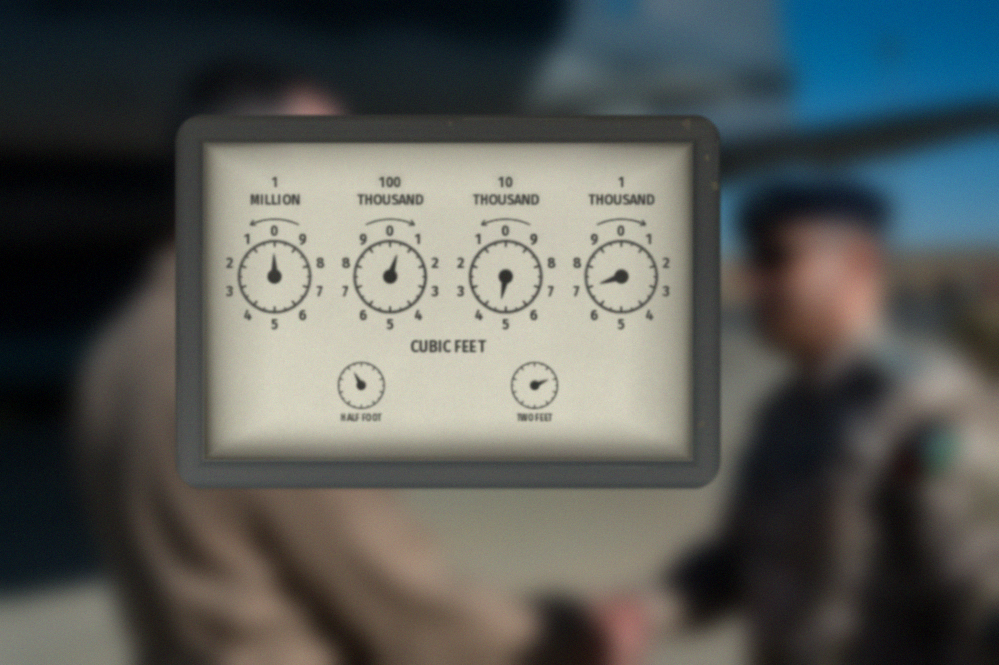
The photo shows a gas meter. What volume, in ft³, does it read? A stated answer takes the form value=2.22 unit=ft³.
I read value=4700 unit=ft³
